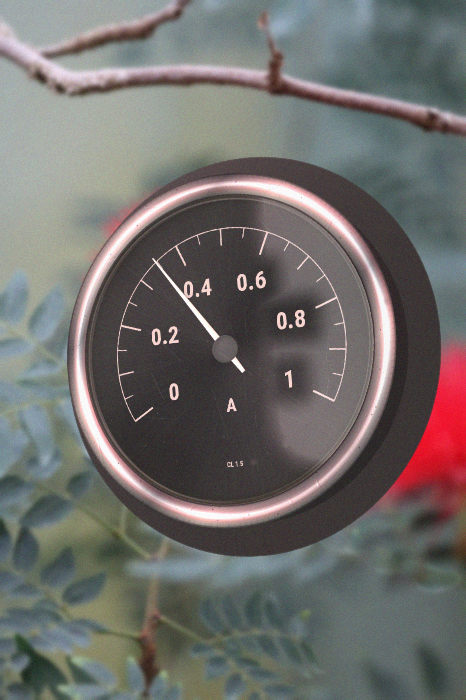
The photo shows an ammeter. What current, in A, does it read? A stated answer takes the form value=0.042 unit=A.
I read value=0.35 unit=A
